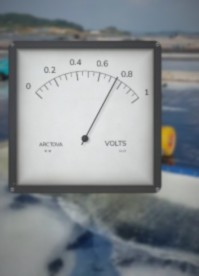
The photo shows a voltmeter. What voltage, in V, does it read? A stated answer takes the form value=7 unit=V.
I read value=0.75 unit=V
